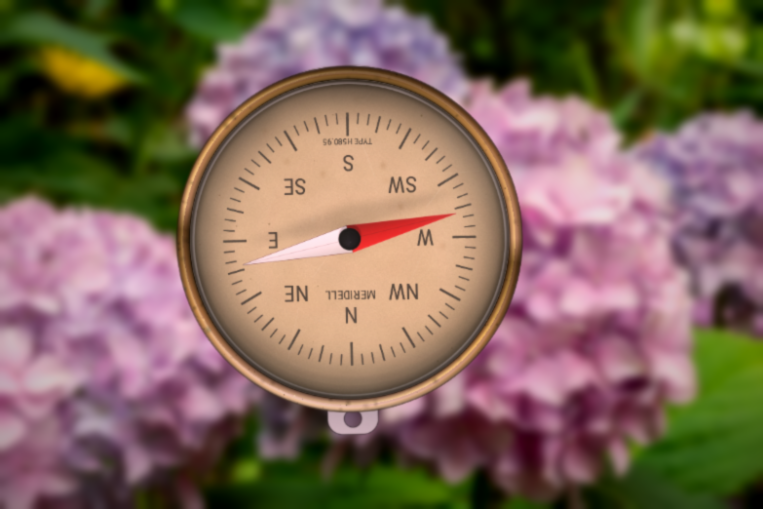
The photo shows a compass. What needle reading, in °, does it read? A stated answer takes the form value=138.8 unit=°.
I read value=257.5 unit=°
